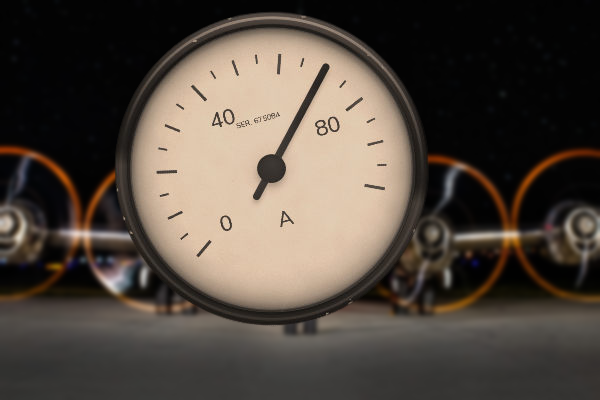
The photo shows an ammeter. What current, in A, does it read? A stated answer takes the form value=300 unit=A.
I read value=70 unit=A
